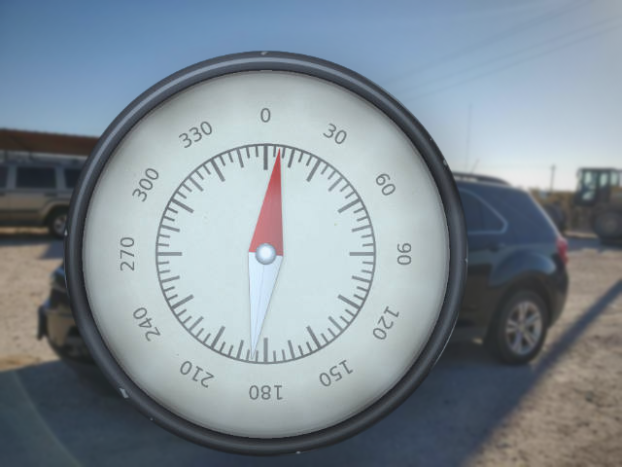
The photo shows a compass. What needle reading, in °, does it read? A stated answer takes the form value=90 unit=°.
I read value=7.5 unit=°
